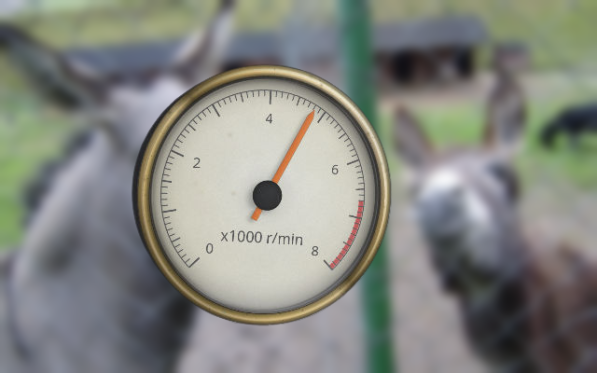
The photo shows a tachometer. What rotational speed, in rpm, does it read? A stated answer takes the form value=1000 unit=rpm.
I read value=4800 unit=rpm
